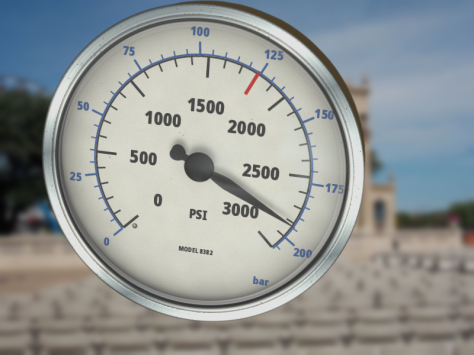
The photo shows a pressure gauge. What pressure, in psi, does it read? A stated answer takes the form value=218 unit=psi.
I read value=2800 unit=psi
